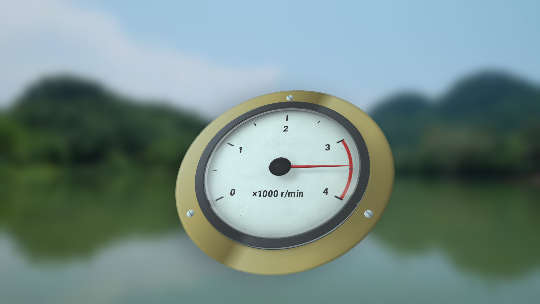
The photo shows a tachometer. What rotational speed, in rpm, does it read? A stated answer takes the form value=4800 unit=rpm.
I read value=3500 unit=rpm
